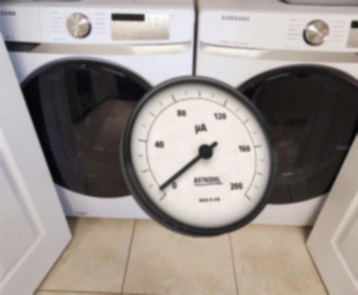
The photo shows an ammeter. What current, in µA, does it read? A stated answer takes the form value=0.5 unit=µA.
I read value=5 unit=µA
